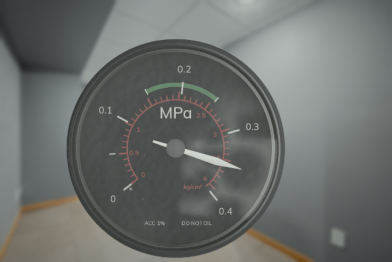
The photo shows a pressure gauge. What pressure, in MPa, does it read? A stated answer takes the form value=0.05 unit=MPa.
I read value=0.35 unit=MPa
